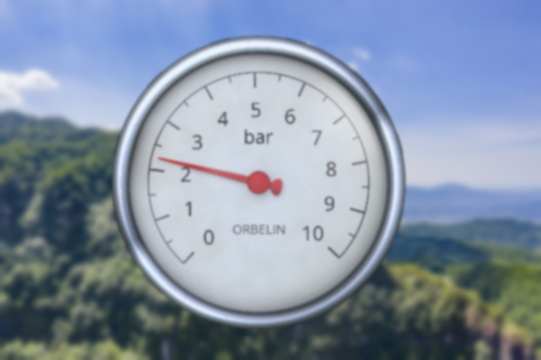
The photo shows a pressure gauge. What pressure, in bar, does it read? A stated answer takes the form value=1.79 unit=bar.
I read value=2.25 unit=bar
